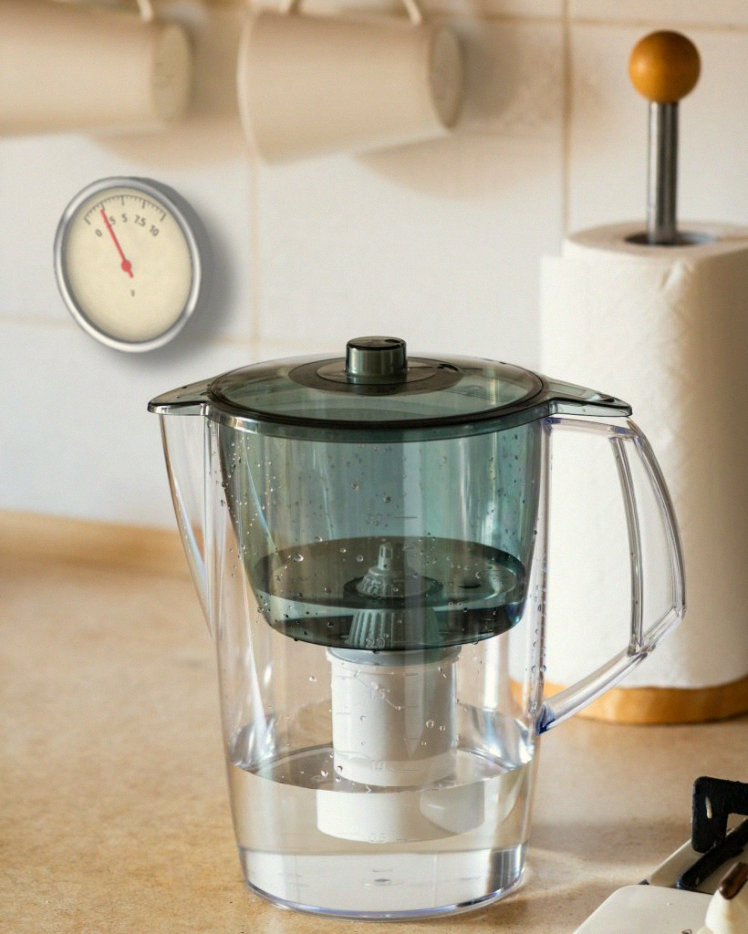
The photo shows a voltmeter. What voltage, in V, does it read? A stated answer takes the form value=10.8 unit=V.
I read value=2.5 unit=V
